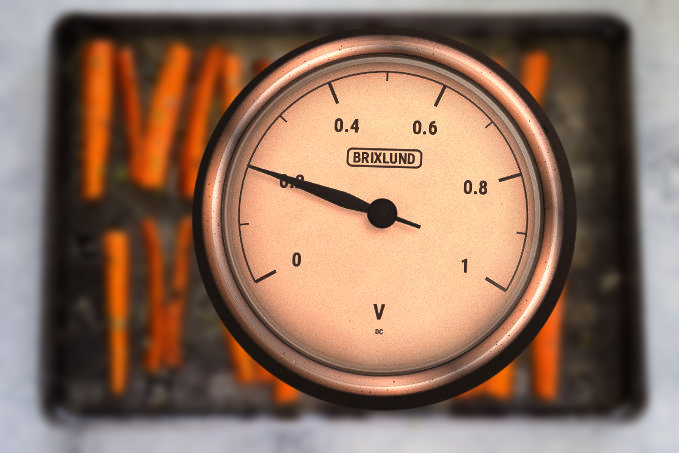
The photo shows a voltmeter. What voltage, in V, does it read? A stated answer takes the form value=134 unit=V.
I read value=0.2 unit=V
